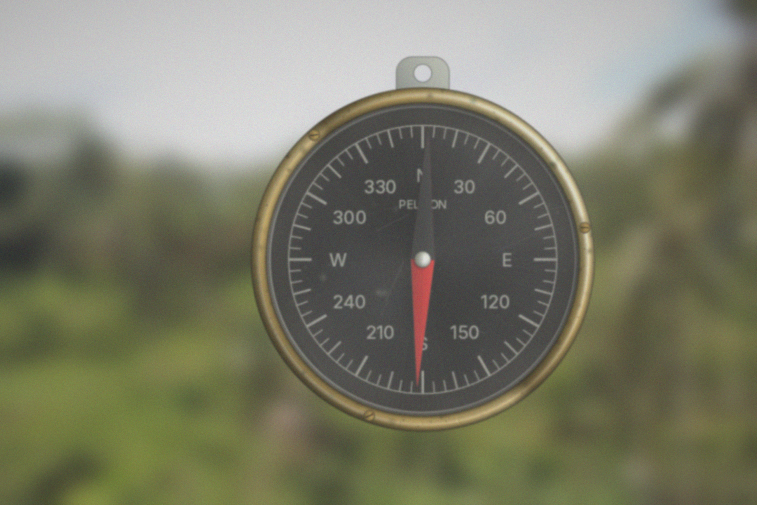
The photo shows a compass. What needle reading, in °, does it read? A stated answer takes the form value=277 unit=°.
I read value=182.5 unit=°
